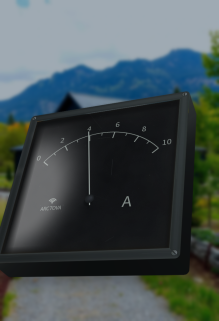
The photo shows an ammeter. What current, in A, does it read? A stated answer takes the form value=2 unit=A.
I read value=4 unit=A
